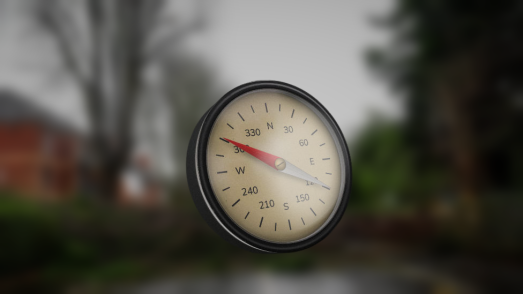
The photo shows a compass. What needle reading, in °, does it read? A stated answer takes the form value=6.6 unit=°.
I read value=300 unit=°
